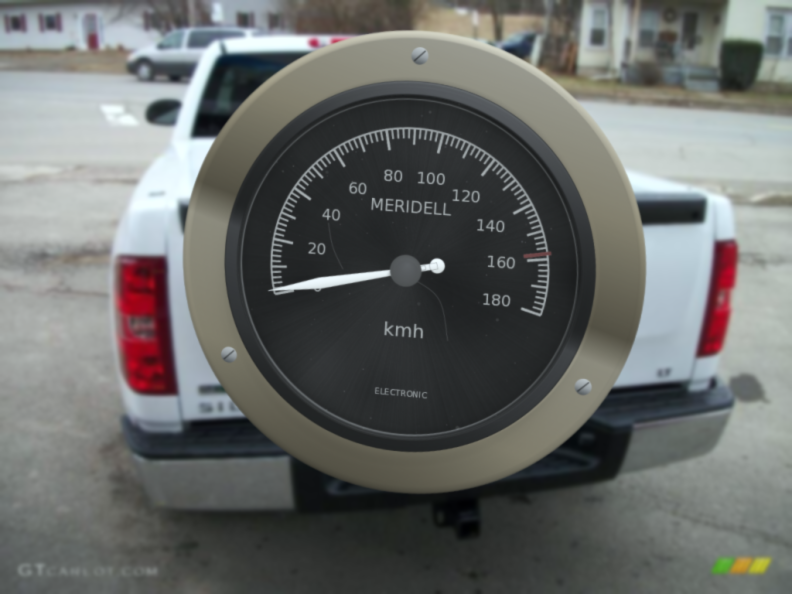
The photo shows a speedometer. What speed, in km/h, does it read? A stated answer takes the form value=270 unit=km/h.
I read value=2 unit=km/h
